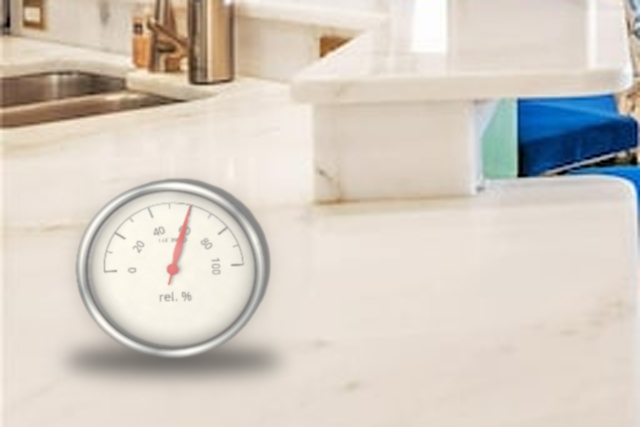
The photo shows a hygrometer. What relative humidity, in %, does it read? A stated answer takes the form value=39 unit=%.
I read value=60 unit=%
